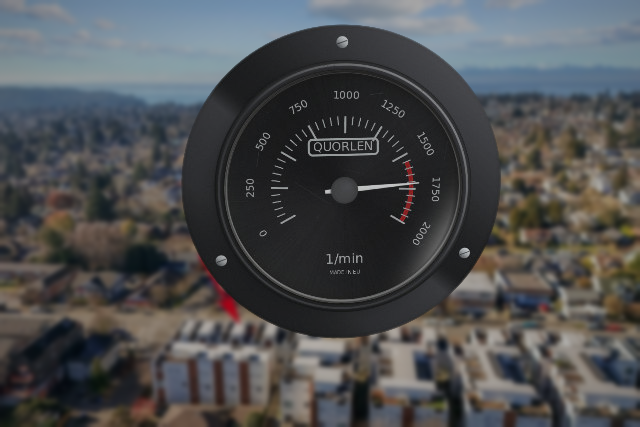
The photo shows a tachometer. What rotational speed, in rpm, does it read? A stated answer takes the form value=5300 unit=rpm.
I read value=1700 unit=rpm
